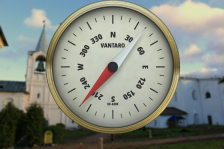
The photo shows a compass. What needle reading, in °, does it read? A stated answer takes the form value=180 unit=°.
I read value=220 unit=°
